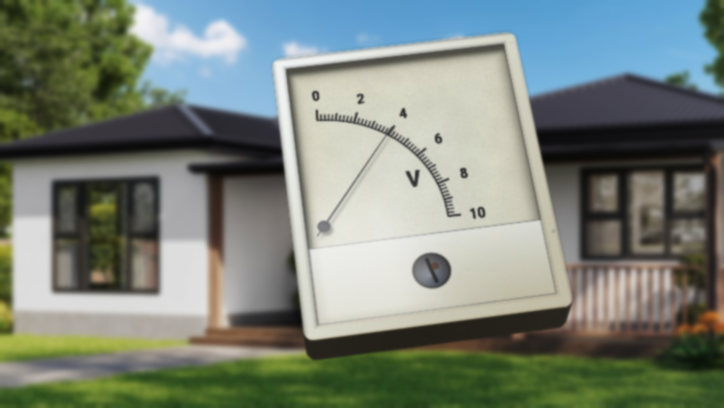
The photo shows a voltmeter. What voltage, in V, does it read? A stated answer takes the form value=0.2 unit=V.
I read value=4 unit=V
